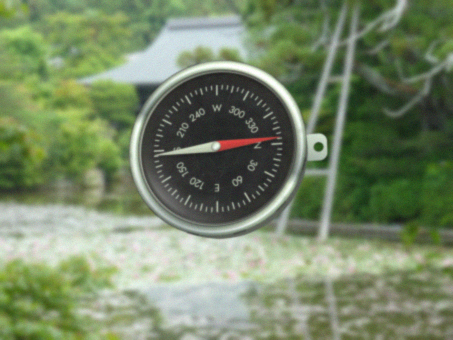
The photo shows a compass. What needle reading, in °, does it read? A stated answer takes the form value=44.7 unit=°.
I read value=355 unit=°
